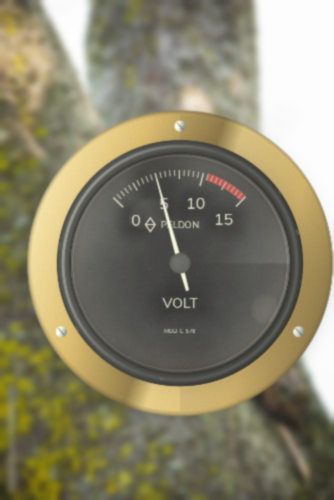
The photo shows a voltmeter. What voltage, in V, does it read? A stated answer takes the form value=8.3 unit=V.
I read value=5 unit=V
